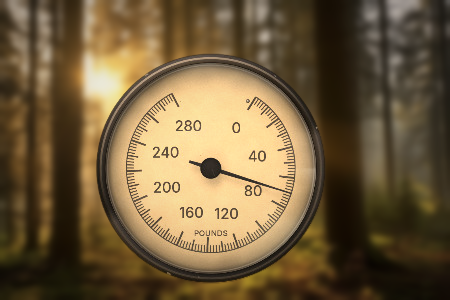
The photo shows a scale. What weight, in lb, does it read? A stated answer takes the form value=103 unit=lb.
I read value=70 unit=lb
